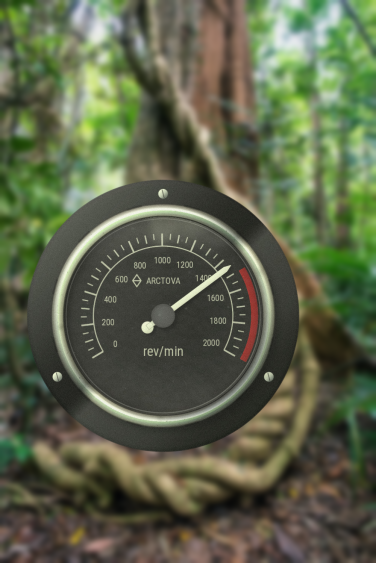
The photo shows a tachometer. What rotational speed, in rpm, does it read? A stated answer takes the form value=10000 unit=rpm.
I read value=1450 unit=rpm
